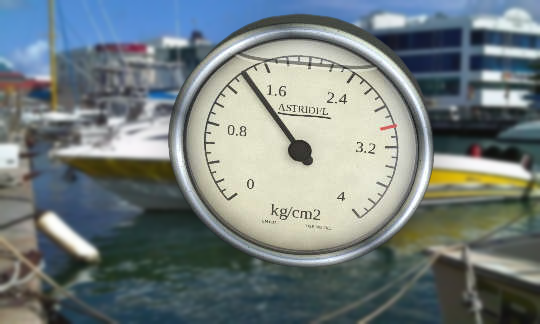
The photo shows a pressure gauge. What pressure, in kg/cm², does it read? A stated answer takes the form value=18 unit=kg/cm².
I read value=1.4 unit=kg/cm²
